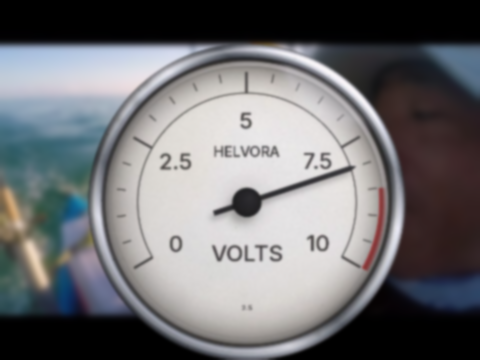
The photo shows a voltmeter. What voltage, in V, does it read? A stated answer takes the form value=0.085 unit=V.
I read value=8 unit=V
